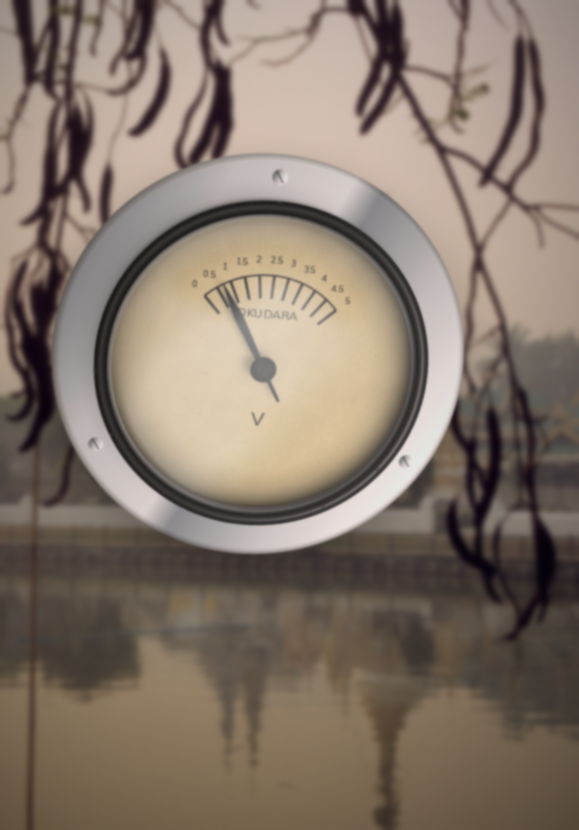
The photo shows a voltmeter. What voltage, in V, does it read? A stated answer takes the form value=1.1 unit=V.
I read value=0.75 unit=V
